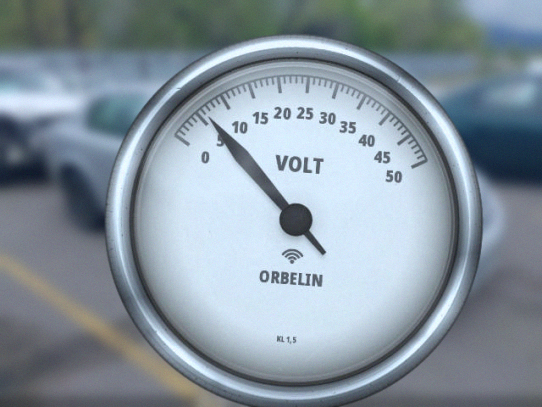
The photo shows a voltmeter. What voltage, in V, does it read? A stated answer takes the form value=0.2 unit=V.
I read value=6 unit=V
